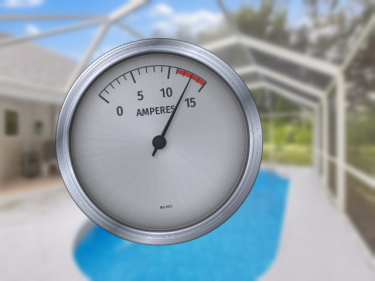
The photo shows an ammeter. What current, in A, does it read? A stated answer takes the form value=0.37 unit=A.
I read value=13 unit=A
